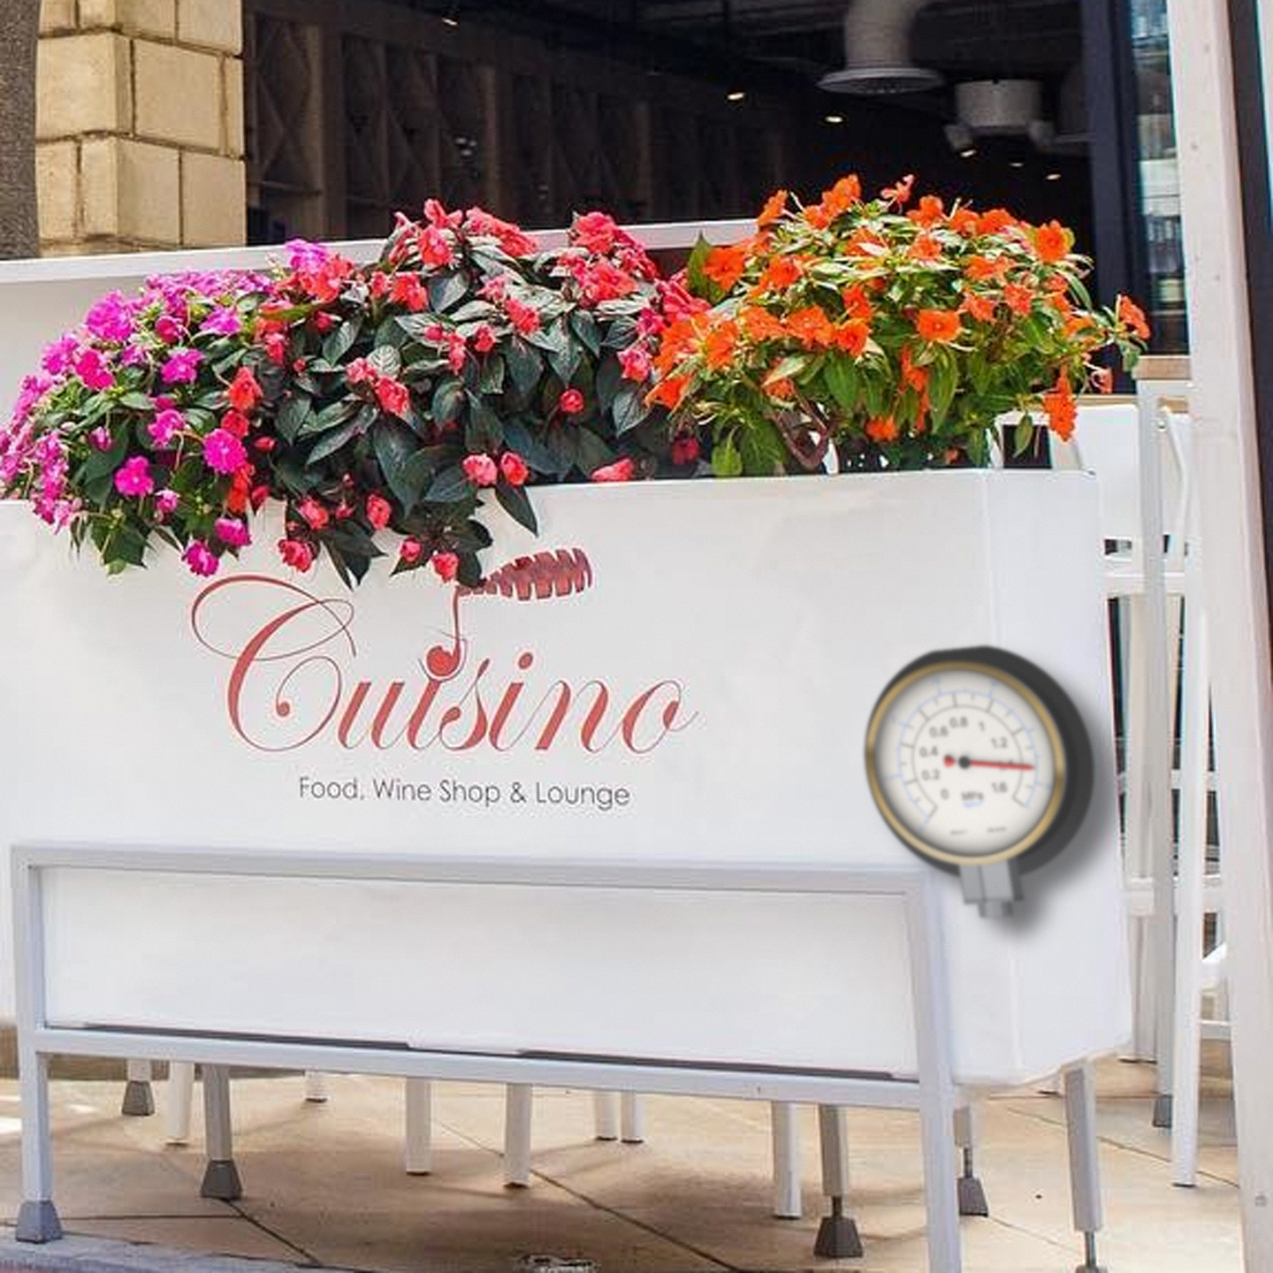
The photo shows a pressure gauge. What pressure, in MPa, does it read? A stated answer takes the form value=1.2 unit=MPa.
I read value=1.4 unit=MPa
